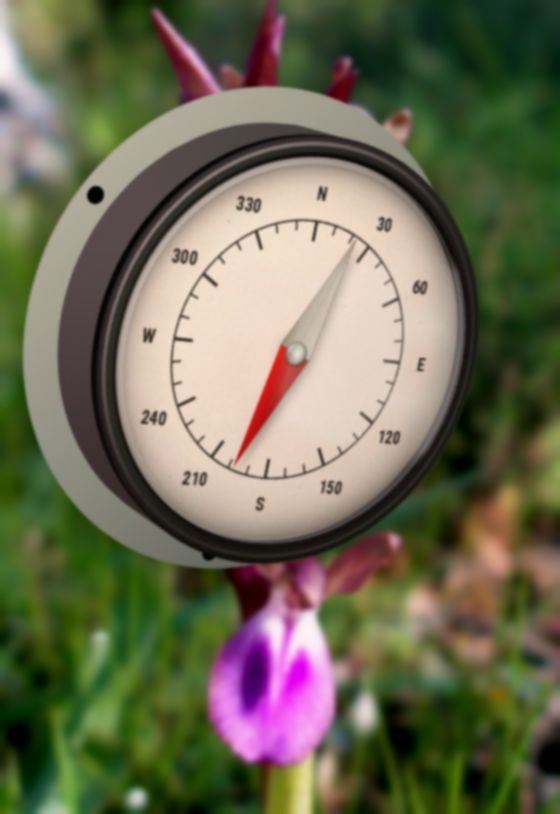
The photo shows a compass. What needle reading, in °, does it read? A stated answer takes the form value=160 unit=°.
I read value=200 unit=°
